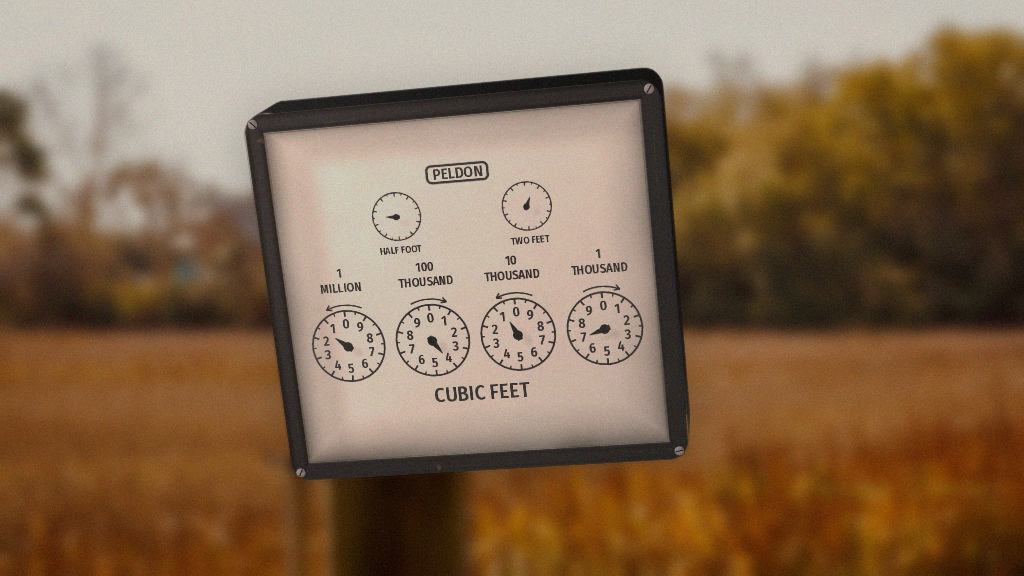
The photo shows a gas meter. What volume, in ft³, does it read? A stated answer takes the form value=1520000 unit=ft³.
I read value=140700 unit=ft³
